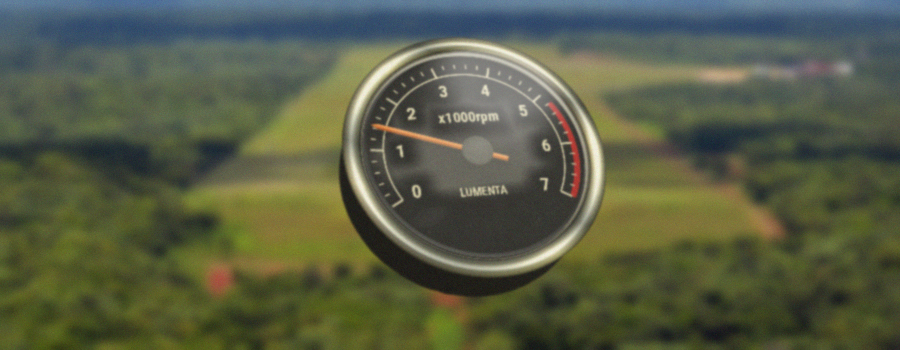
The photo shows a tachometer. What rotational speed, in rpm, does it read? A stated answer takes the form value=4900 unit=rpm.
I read value=1400 unit=rpm
